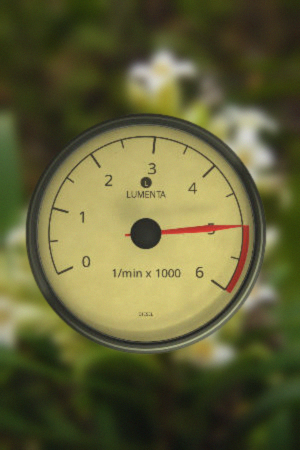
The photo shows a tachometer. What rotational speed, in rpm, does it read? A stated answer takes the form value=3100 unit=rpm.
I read value=5000 unit=rpm
